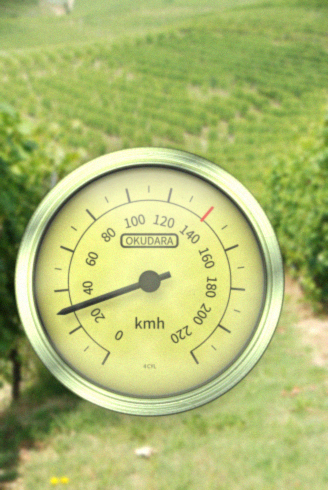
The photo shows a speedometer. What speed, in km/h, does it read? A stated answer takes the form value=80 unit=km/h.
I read value=30 unit=km/h
